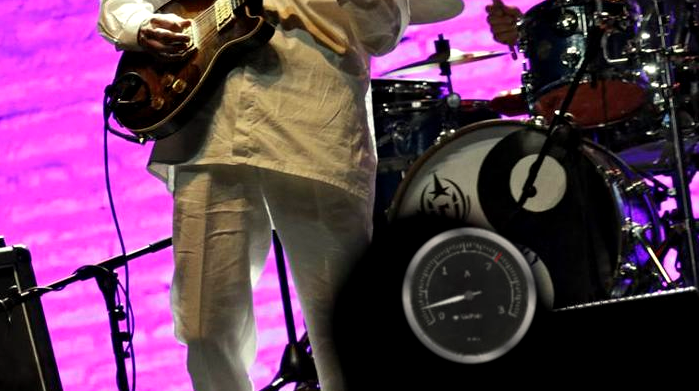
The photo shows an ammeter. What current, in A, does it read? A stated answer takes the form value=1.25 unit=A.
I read value=0.25 unit=A
